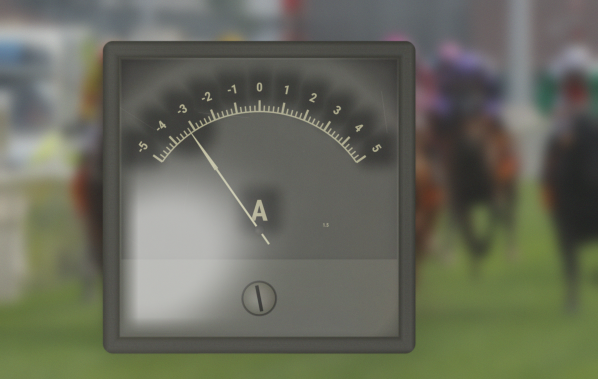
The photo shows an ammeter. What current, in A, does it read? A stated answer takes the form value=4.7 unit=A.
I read value=-3.2 unit=A
